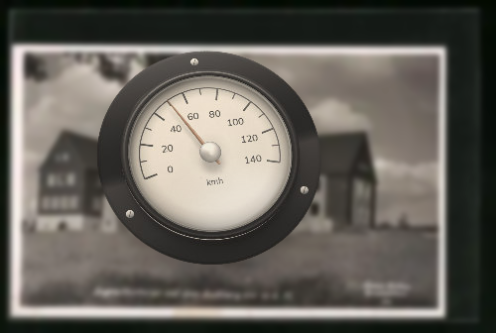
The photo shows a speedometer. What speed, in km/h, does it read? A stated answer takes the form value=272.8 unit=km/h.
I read value=50 unit=km/h
